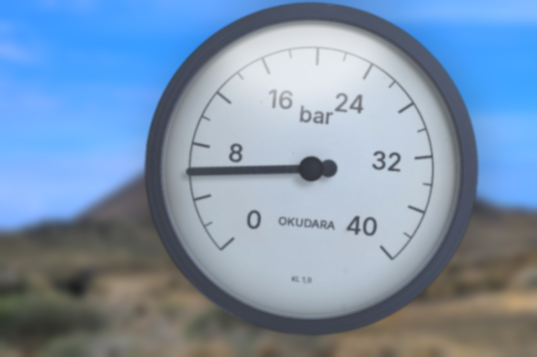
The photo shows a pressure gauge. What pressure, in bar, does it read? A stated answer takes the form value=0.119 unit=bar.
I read value=6 unit=bar
